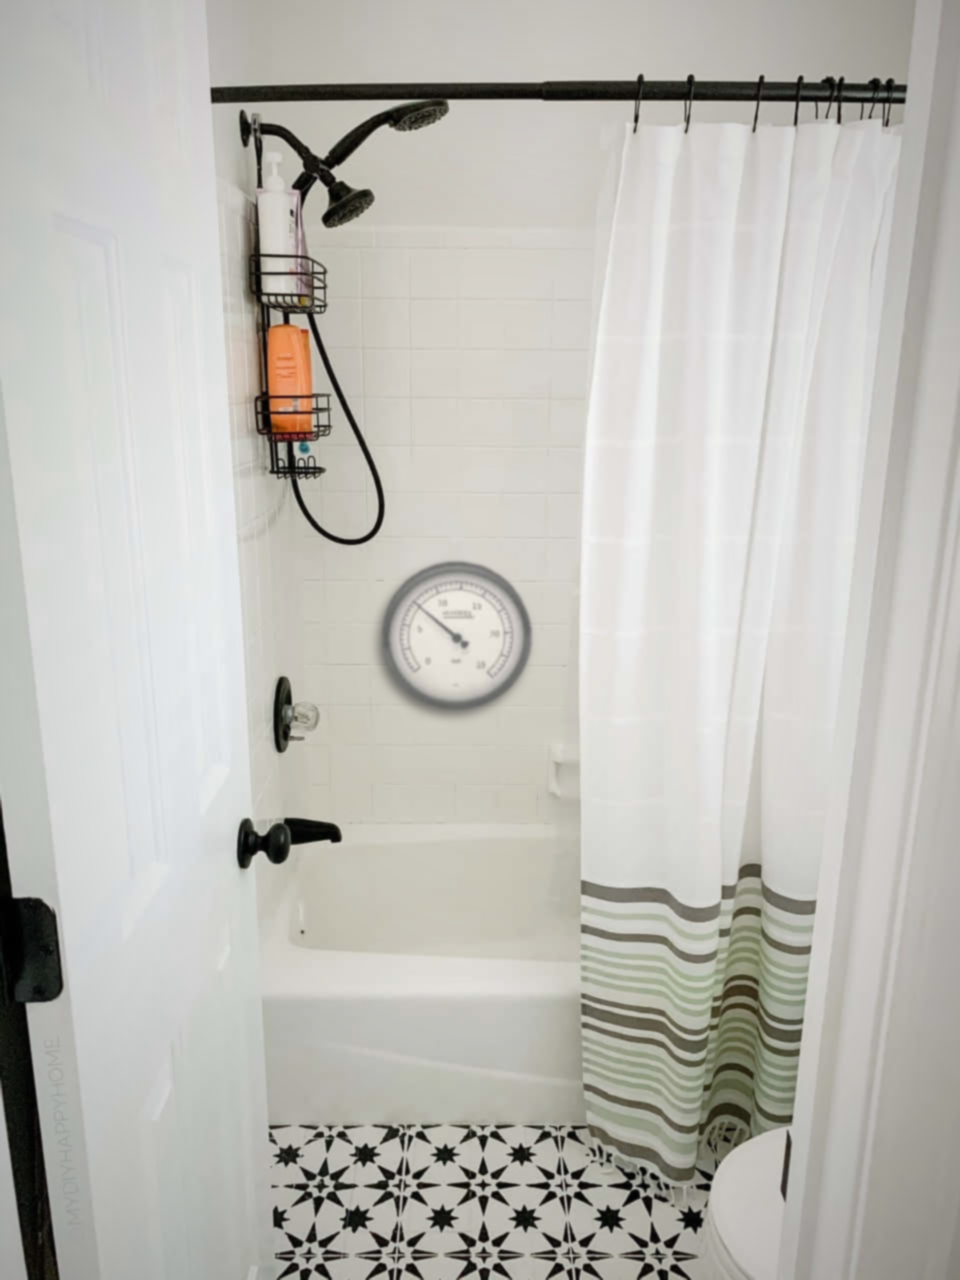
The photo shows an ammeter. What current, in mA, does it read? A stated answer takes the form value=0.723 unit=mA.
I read value=7.5 unit=mA
